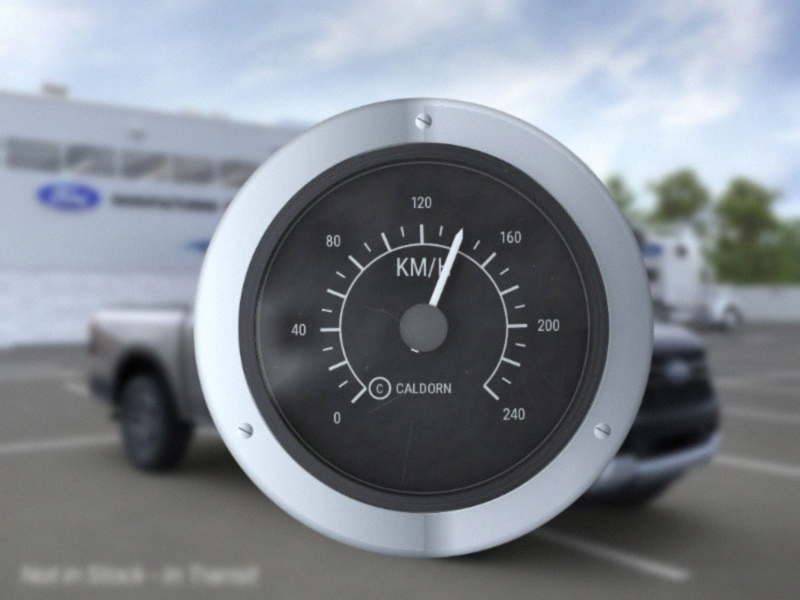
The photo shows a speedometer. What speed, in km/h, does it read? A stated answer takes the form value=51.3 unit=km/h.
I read value=140 unit=km/h
